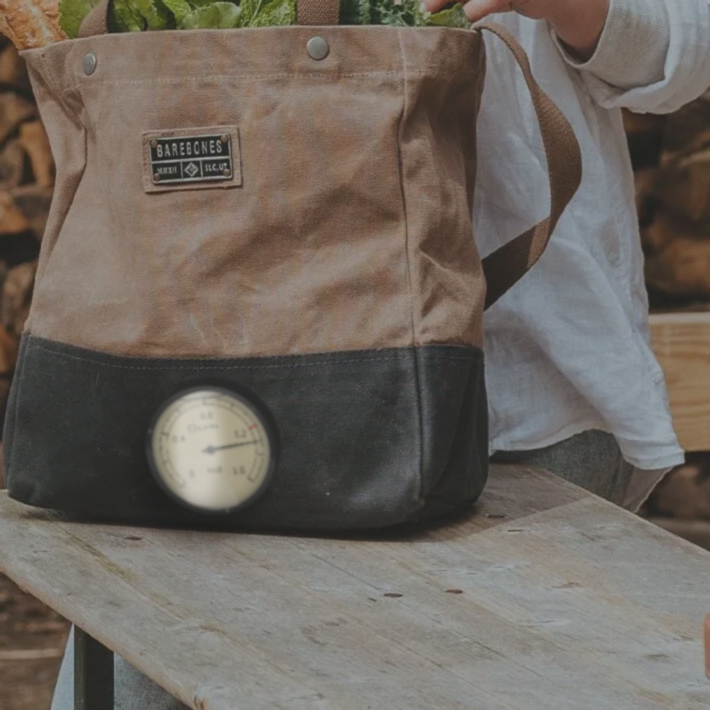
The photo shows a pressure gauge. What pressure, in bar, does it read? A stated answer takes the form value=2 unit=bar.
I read value=1.3 unit=bar
